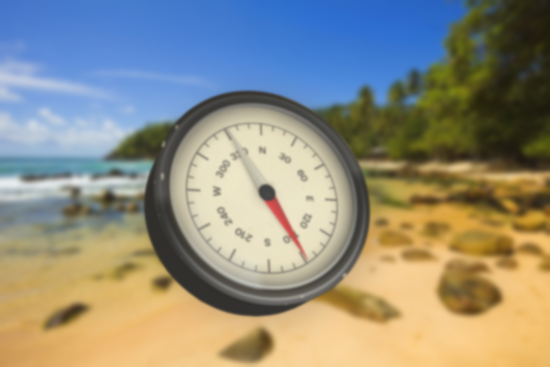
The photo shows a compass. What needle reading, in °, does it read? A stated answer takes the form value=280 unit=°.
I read value=150 unit=°
